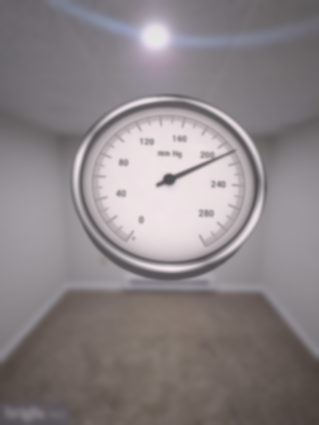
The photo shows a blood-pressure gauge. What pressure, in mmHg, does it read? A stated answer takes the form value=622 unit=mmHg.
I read value=210 unit=mmHg
